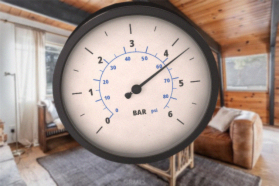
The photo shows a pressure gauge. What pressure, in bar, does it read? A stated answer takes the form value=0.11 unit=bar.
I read value=4.25 unit=bar
